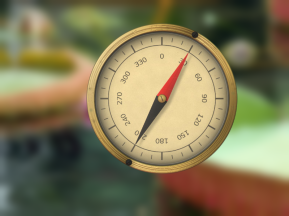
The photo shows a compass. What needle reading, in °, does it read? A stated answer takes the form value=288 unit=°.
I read value=30 unit=°
